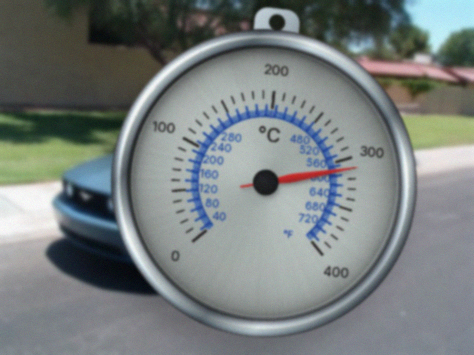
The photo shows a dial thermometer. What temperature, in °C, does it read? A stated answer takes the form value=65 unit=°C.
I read value=310 unit=°C
